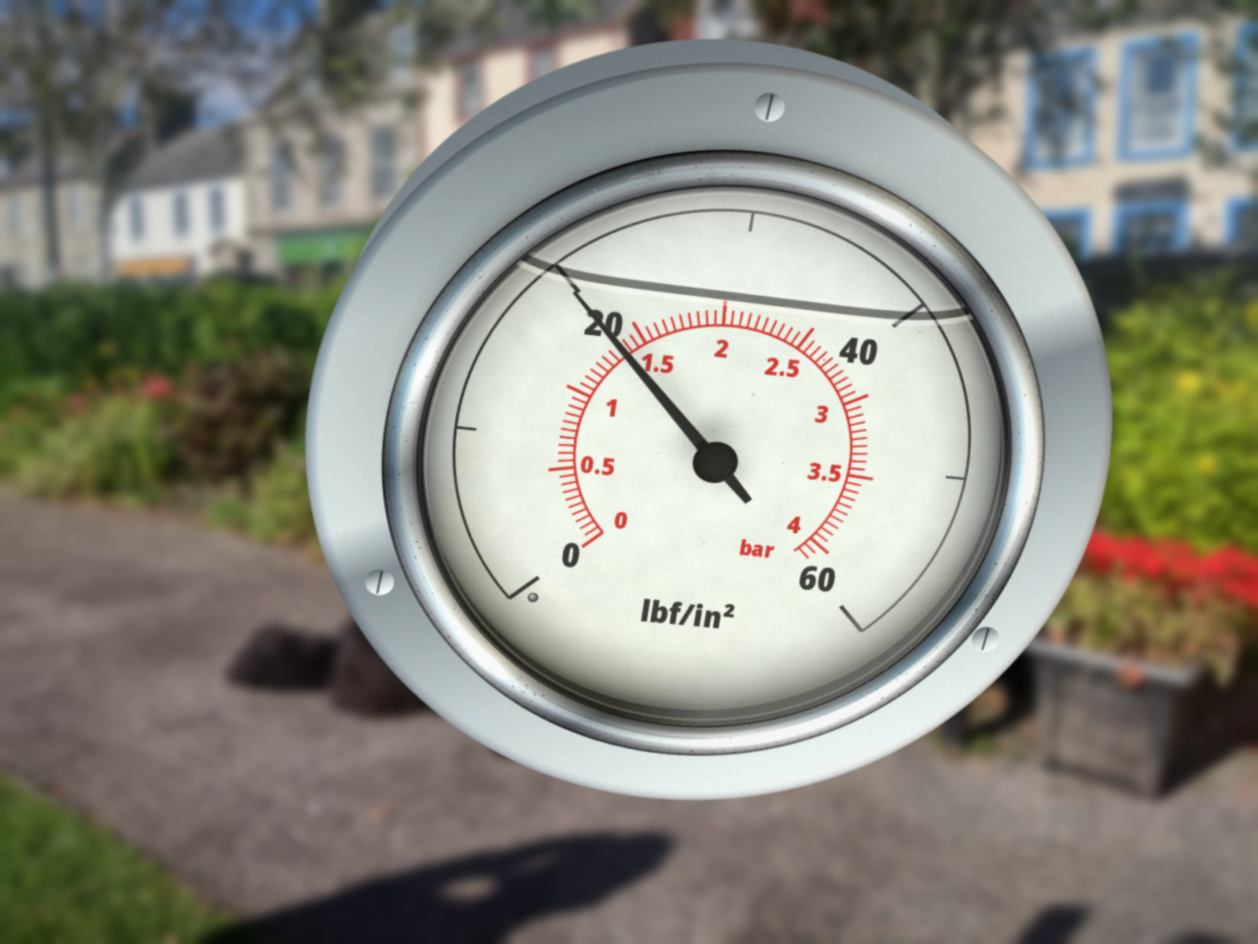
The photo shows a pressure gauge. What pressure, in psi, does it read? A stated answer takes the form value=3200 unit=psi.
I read value=20 unit=psi
